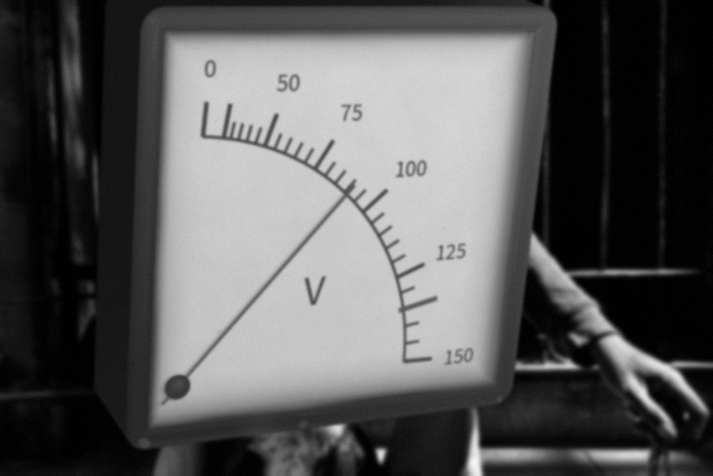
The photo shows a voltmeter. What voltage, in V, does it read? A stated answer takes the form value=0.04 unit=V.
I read value=90 unit=V
